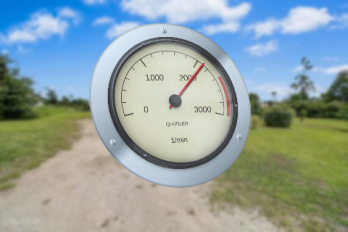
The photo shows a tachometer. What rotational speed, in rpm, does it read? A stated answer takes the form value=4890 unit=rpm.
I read value=2100 unit=rpm
